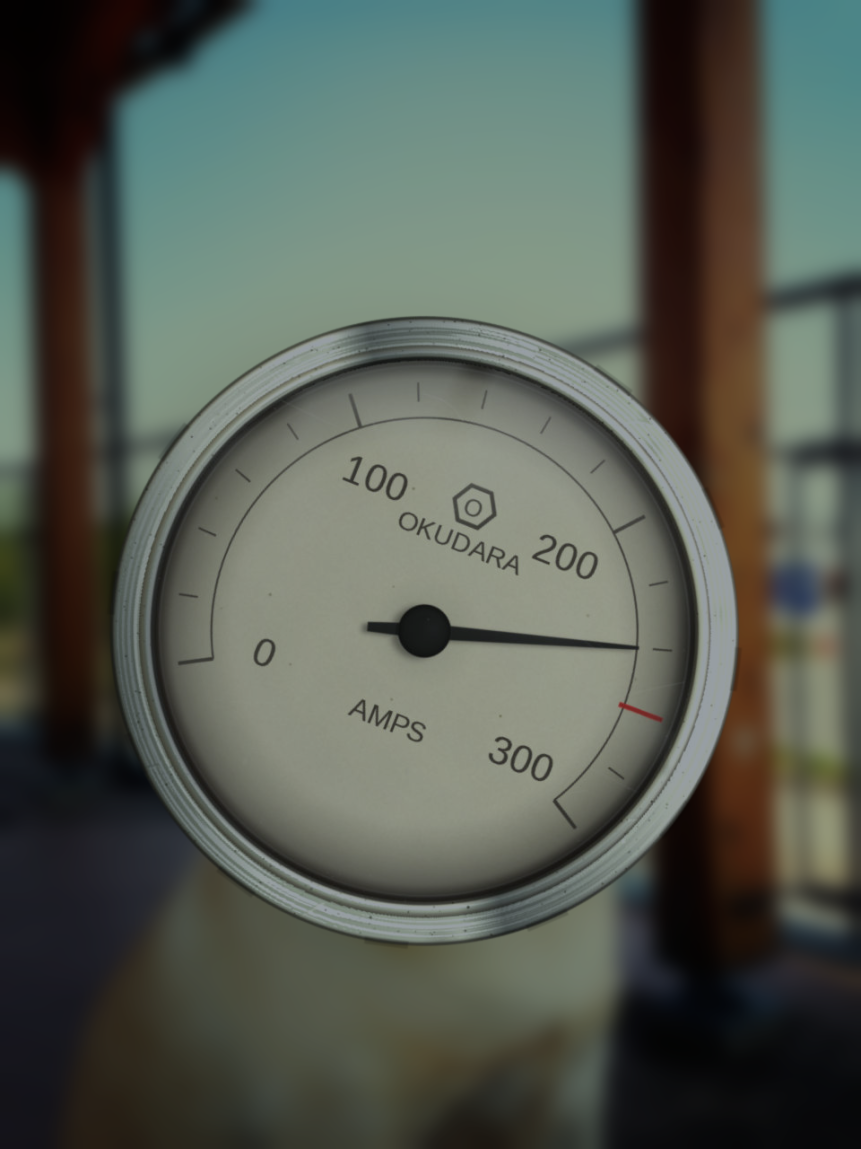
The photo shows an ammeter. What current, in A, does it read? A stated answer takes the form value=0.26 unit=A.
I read value=240 unit=A
